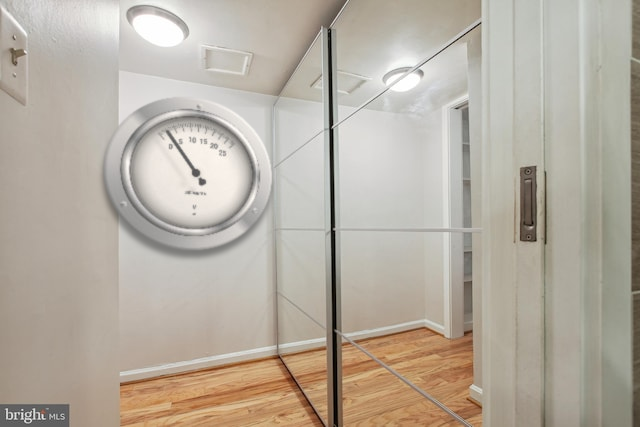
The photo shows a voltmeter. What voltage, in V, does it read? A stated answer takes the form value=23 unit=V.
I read value=2.5 unit=V
